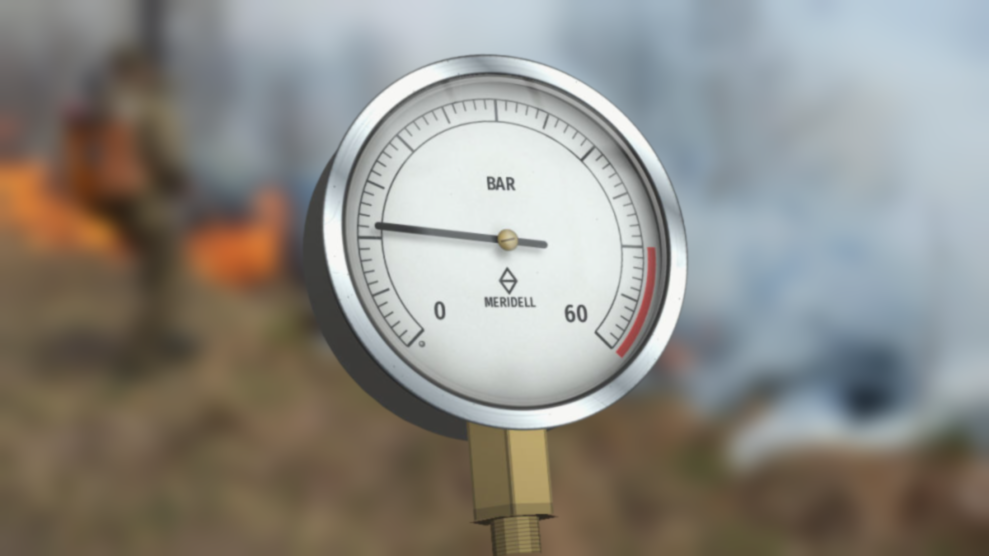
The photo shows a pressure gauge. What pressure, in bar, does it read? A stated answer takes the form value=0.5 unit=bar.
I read value=11 unit=bar
